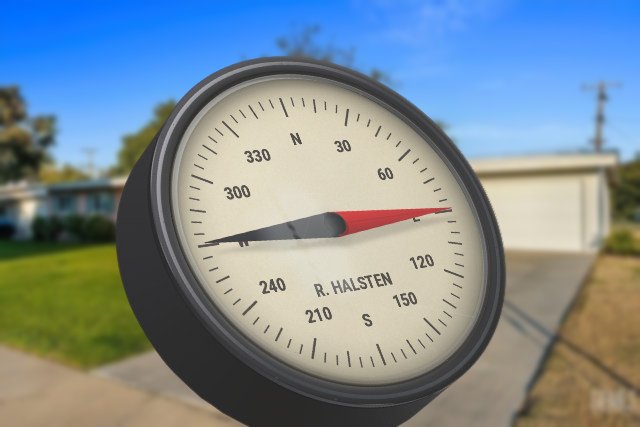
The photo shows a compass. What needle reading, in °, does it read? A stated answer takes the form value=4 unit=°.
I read value=90 unit=°
